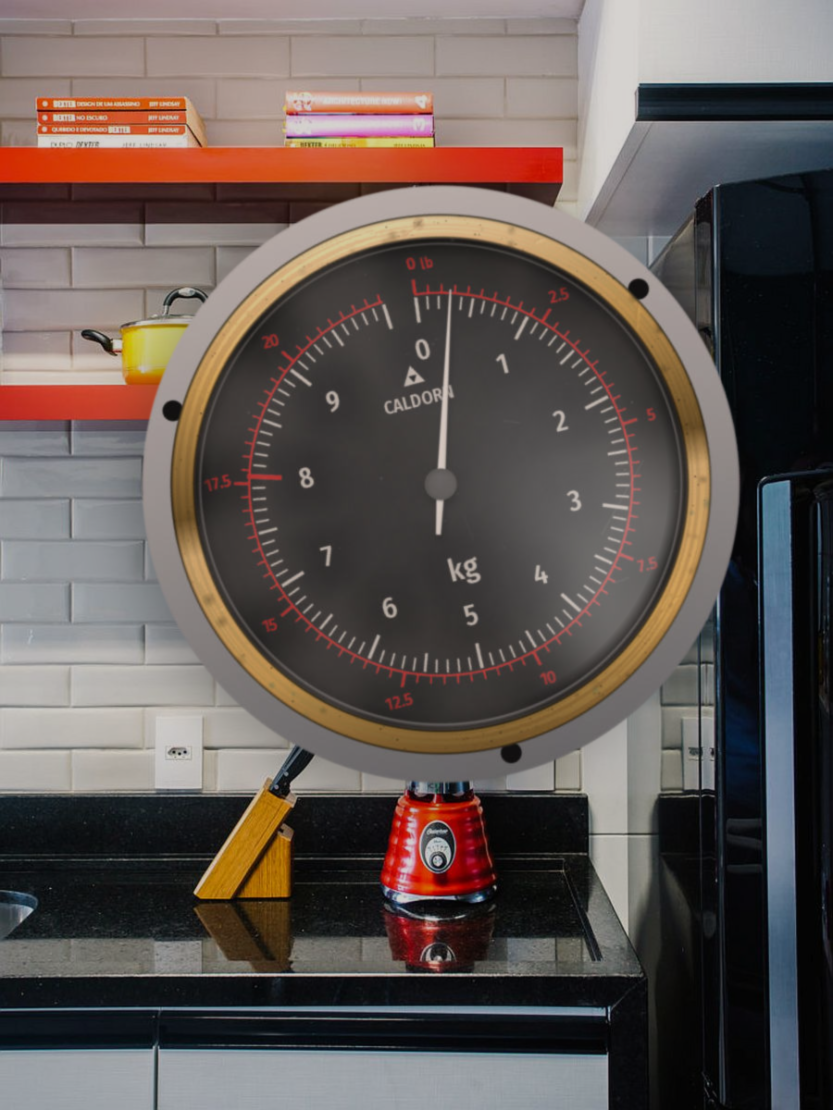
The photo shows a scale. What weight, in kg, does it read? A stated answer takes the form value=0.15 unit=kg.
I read value=0.3 unit=kg
